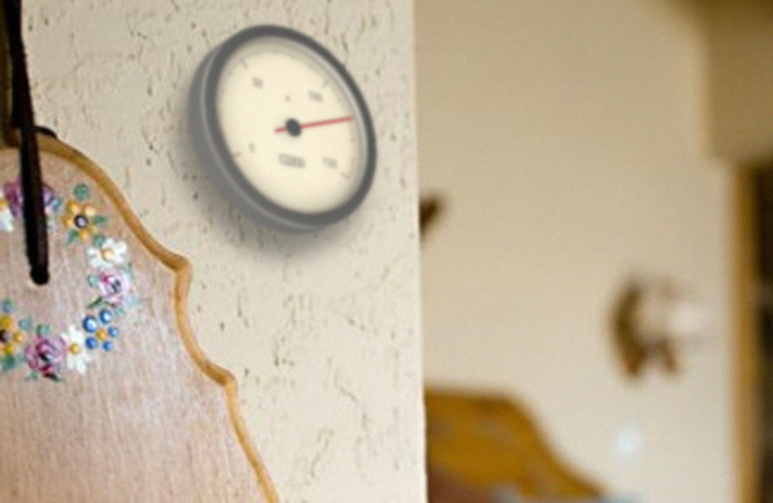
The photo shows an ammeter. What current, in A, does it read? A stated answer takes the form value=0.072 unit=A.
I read value=120 unit=A
